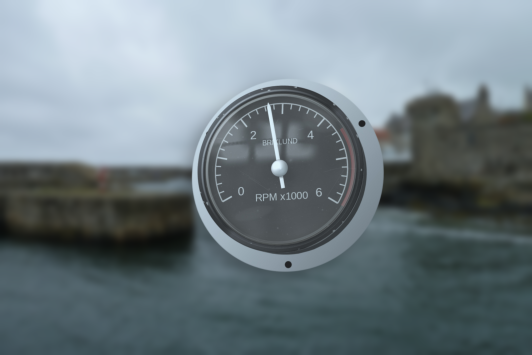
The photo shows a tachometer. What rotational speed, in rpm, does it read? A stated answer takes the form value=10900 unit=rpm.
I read value=2700 unit=rpm
